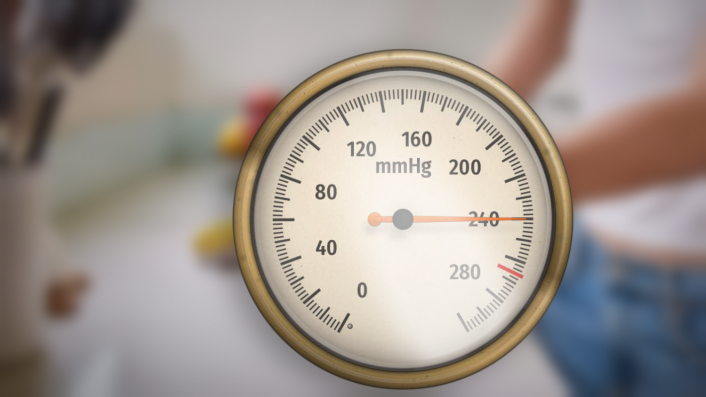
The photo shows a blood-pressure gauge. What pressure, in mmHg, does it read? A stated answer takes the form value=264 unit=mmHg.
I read value=240 unit=mmHg
